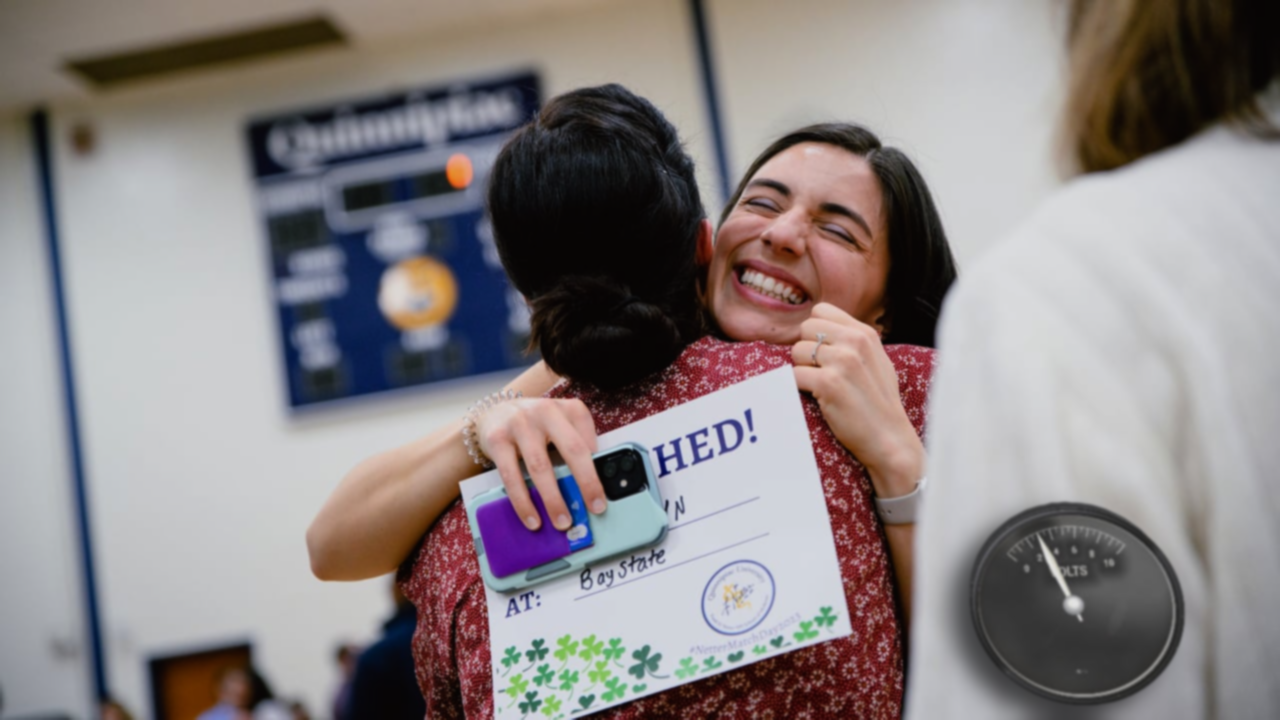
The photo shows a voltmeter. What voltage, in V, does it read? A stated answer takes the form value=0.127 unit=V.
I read value=3 unit=V
